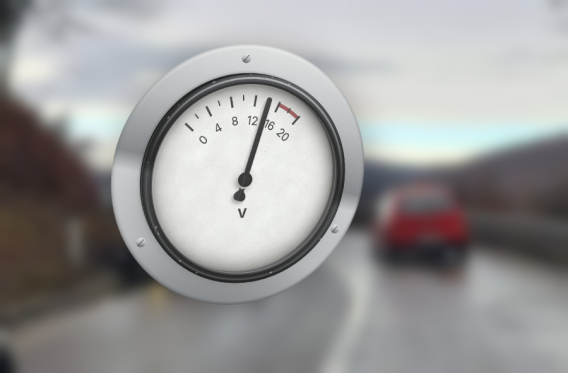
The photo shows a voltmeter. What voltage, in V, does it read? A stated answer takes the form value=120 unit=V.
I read value=14 unit=V
